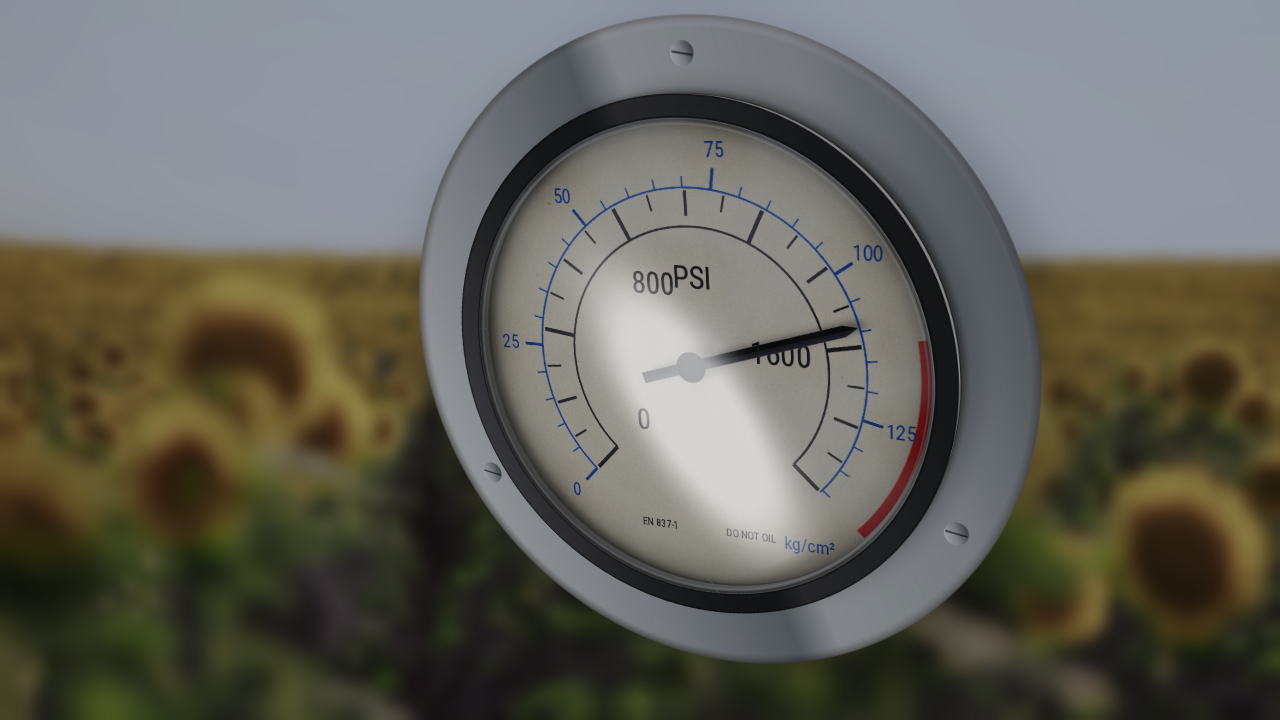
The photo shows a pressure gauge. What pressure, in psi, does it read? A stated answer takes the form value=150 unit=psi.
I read value=1550 unit=psi
